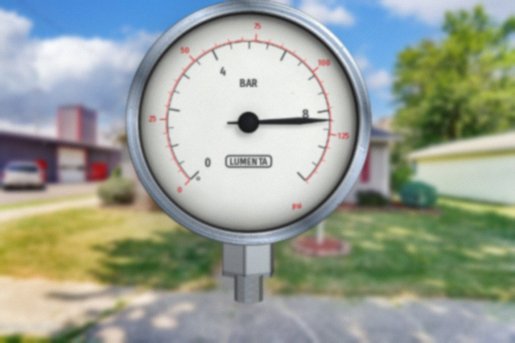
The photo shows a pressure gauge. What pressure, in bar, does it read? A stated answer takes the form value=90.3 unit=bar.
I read value=8.25 unit=bar
